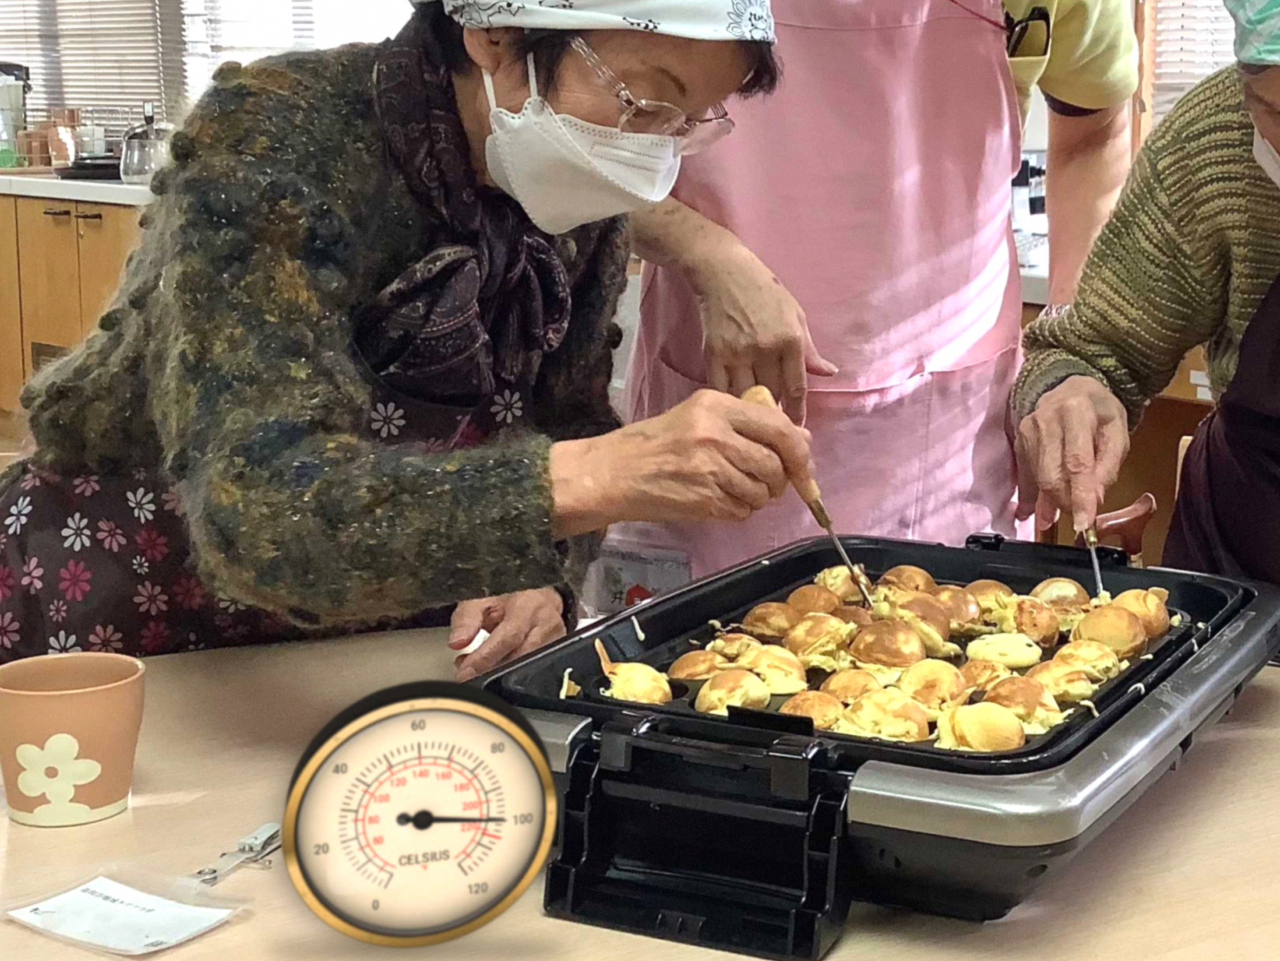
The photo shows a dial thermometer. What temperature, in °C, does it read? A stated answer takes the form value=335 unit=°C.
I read value=100 unit=°C
